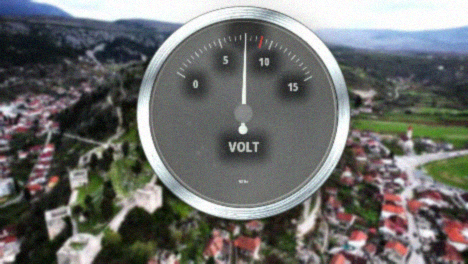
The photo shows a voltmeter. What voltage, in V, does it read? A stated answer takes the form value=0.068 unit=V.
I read value=7.5 unit=V
